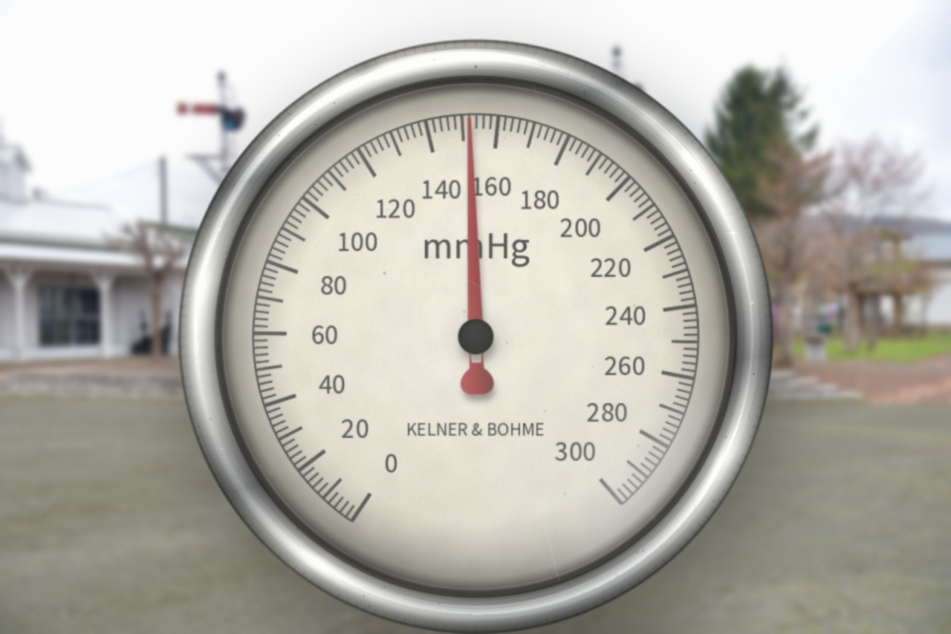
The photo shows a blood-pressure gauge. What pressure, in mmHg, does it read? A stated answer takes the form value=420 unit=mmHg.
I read value=152 unit=mmHg
